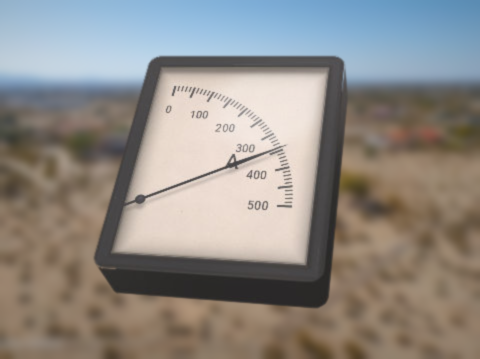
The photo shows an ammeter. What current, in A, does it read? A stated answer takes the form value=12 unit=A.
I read value=350 unit=A
